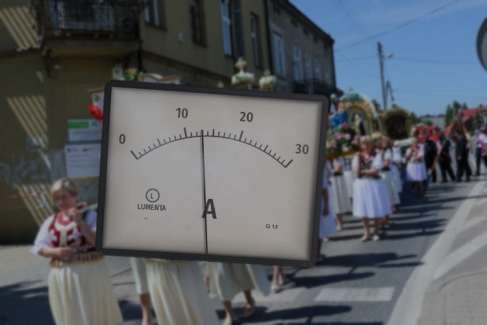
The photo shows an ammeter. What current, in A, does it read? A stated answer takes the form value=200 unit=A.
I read value=13 unit=A
